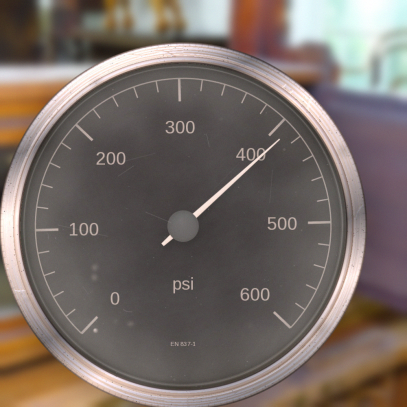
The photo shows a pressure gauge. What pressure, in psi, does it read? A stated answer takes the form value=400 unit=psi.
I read value=410 unit=psi
